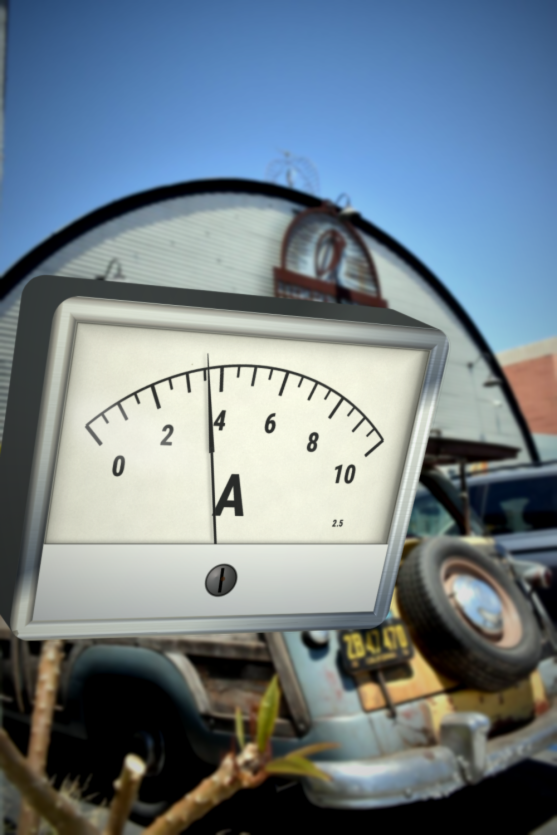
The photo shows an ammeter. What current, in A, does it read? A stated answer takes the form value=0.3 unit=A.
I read value=3.5 unit=A
